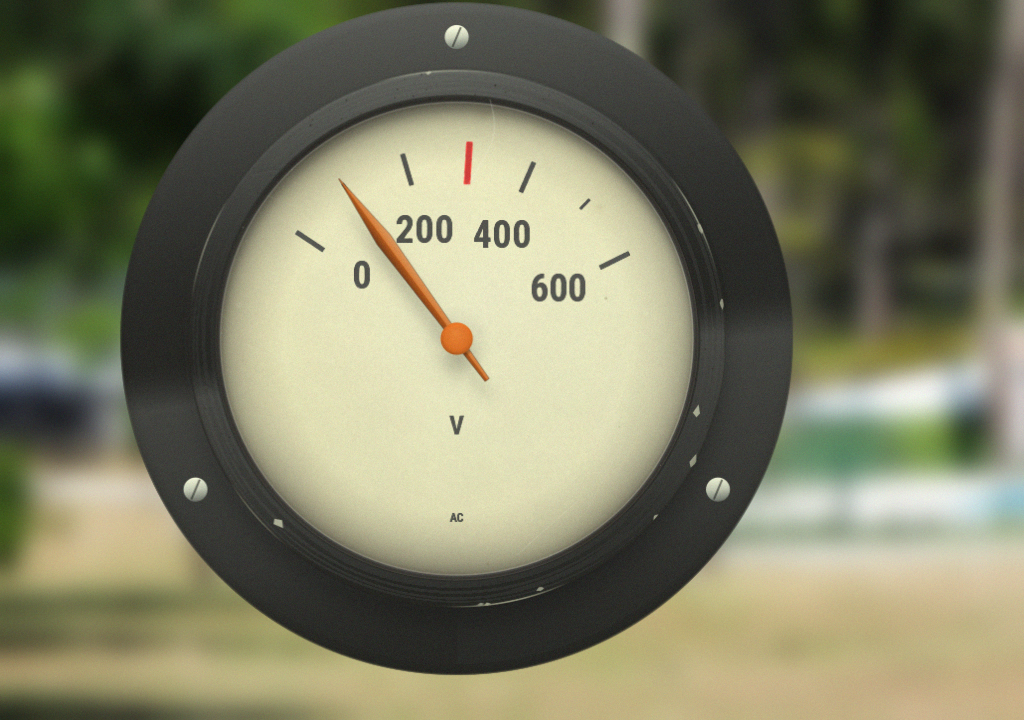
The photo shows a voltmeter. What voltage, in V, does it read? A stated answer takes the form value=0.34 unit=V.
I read value=100 unit=V
